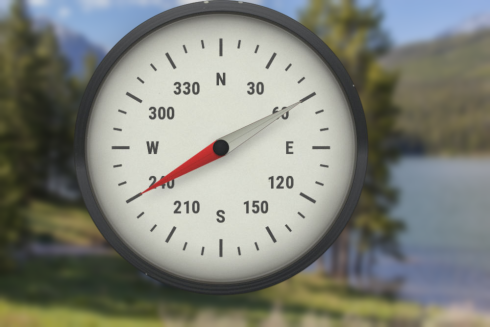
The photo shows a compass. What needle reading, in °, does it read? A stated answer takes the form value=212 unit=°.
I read value=240 unit=°
